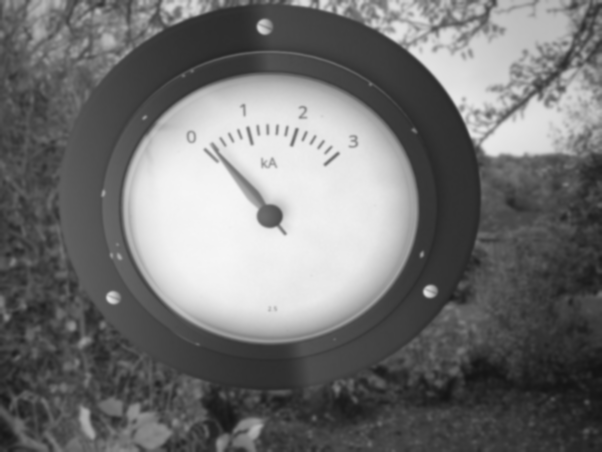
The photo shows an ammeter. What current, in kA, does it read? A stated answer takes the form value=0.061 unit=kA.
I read value=0.2 unit=kA
